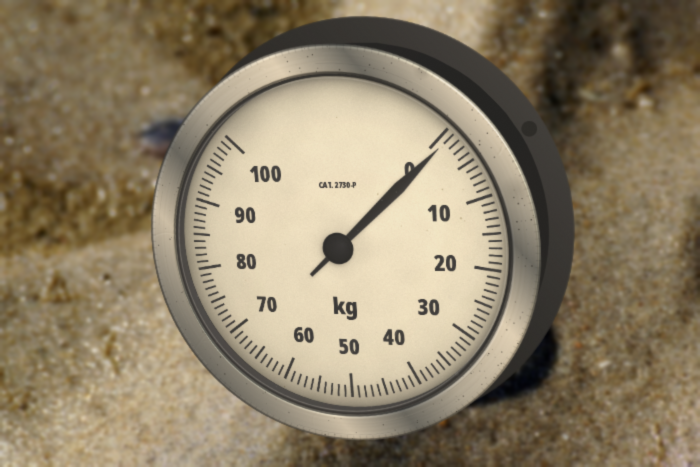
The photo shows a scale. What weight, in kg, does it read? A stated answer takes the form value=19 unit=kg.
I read value=1 unit=kg
